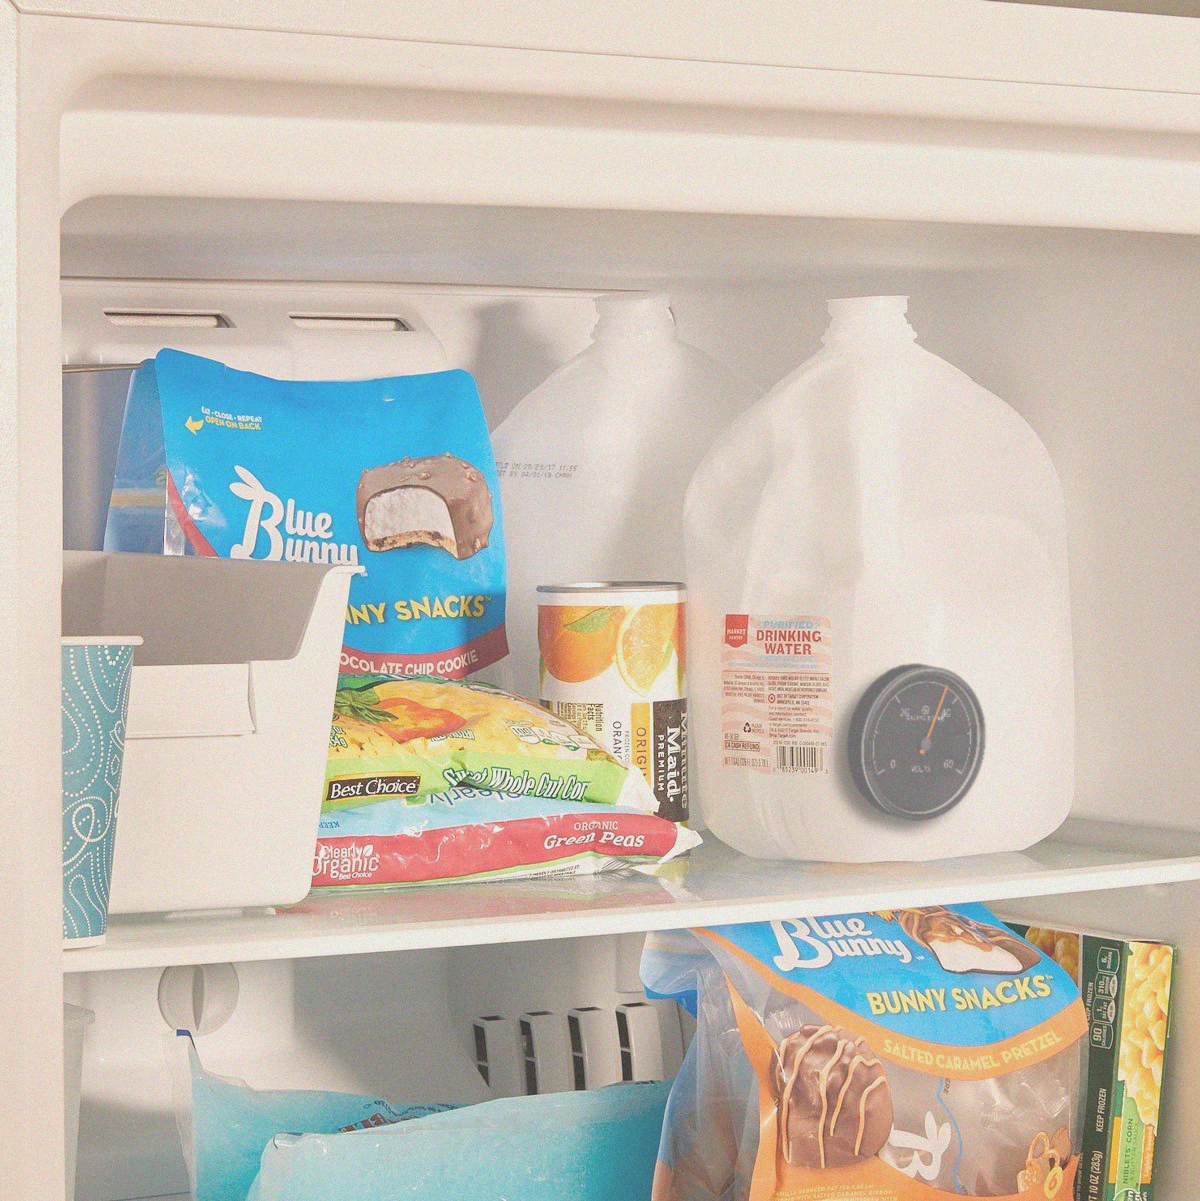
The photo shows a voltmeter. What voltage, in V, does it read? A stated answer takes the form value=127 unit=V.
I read value=35 unit=V
